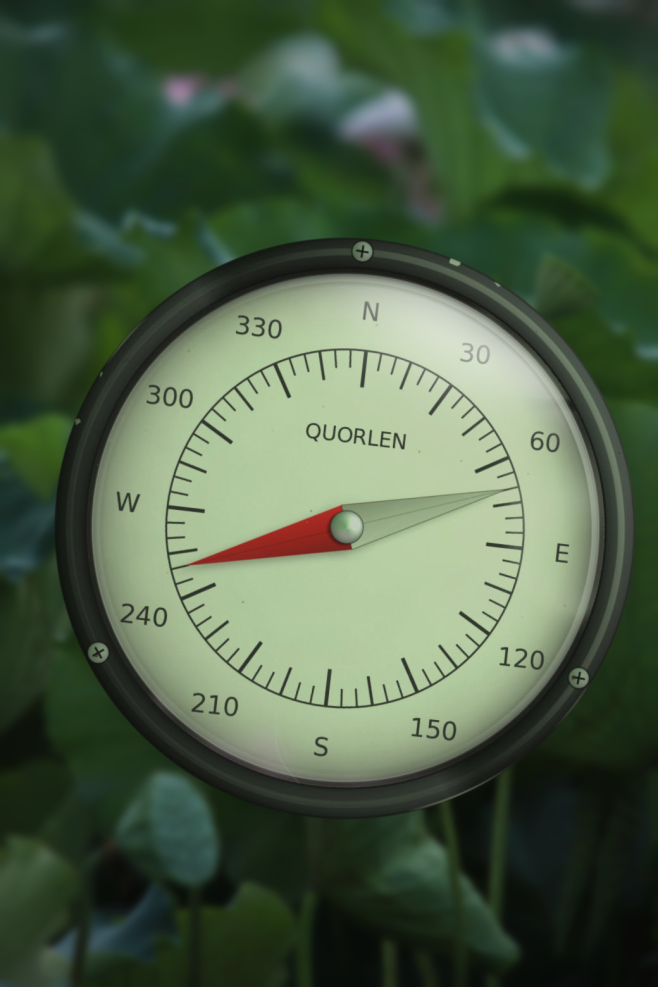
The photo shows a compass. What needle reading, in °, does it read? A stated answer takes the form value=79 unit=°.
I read value=250 unit=°
